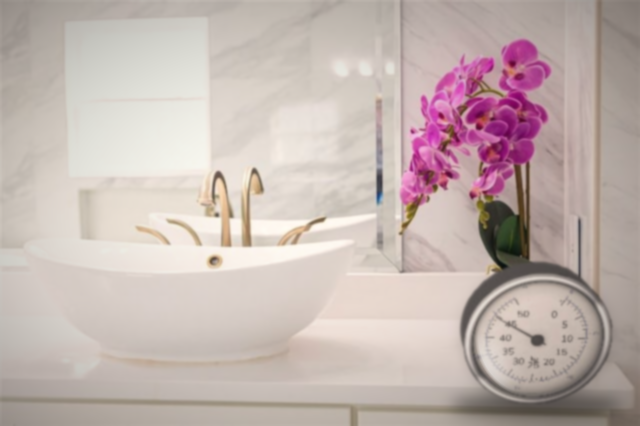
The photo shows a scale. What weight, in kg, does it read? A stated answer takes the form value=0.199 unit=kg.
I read value=45 unit=kg
